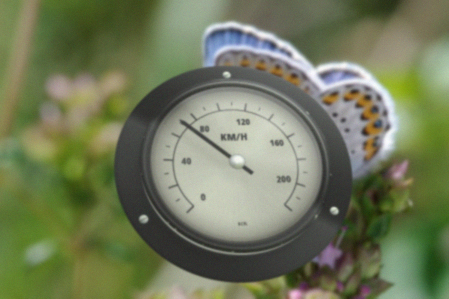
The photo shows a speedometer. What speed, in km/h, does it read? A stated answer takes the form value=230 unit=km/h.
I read value=70 unit=km/h
